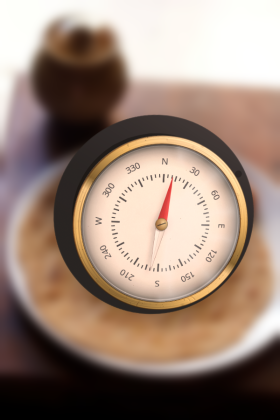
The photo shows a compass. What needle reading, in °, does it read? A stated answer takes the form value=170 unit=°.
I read value=10 unit=°
